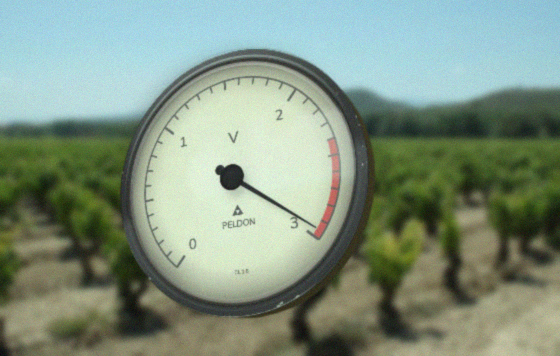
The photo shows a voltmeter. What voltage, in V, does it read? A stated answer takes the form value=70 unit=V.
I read value=2.95 unit=V
